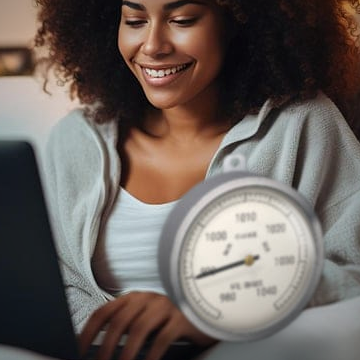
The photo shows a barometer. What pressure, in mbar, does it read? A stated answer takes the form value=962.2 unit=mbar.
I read value=990 unit=mbar
